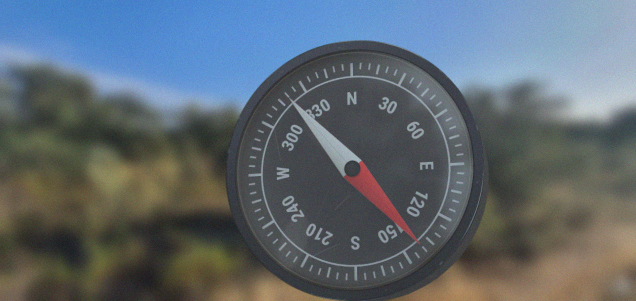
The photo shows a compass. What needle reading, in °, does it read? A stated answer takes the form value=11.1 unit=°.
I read value=140 unit=°
